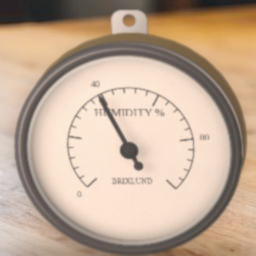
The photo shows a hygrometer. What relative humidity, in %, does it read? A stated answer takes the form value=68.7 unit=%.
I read value=40 unit=%
